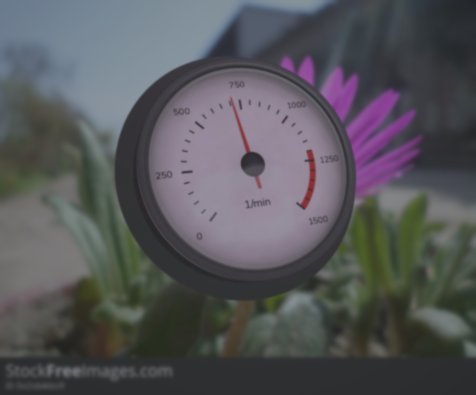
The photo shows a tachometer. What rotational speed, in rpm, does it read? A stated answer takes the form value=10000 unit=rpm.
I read value=700 unit=rpm
